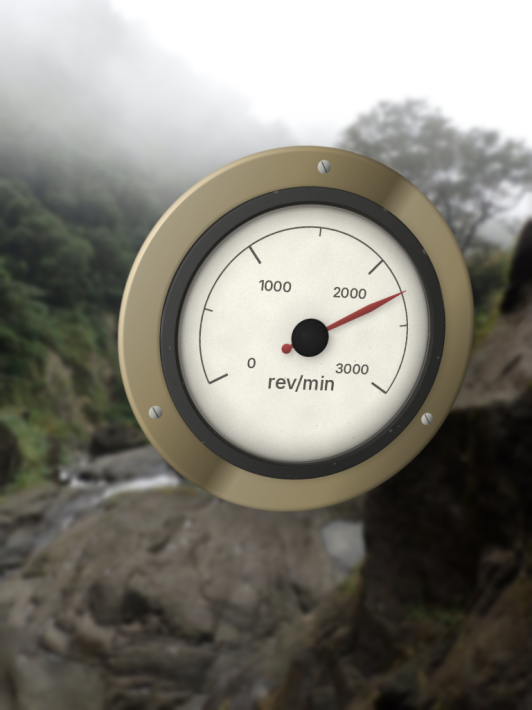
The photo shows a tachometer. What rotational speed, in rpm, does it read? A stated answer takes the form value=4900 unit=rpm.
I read value=2250 unit=rpm
